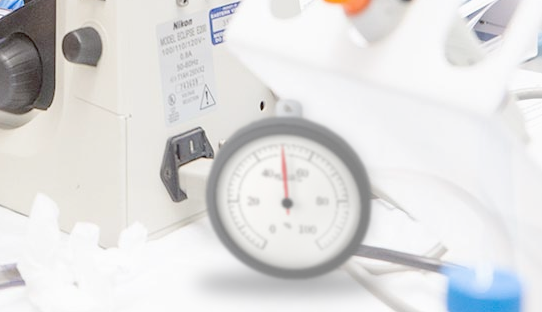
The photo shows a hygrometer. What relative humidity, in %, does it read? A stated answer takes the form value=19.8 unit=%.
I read value=50 unit=%
